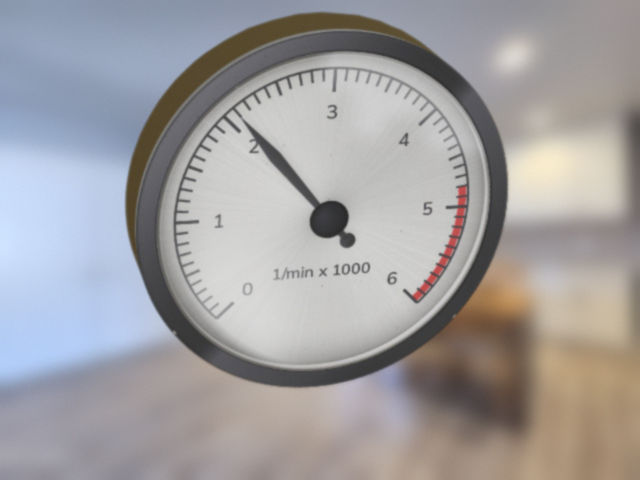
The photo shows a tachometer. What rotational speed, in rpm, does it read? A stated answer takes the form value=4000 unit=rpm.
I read value=2100 unit=rpm
